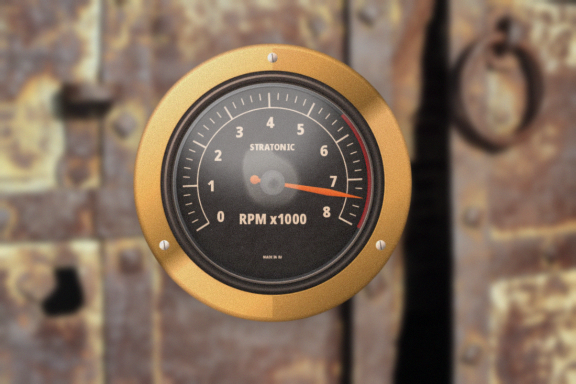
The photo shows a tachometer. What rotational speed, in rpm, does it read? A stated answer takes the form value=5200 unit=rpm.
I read value=7400 unit=rpm
